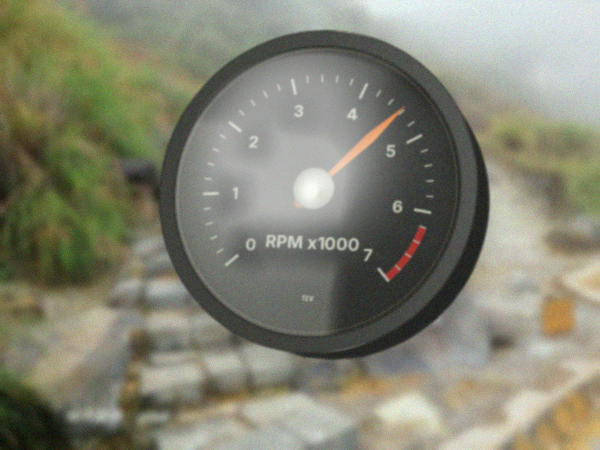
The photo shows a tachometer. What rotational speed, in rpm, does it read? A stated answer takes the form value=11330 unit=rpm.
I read value=4600 unit=rpm
